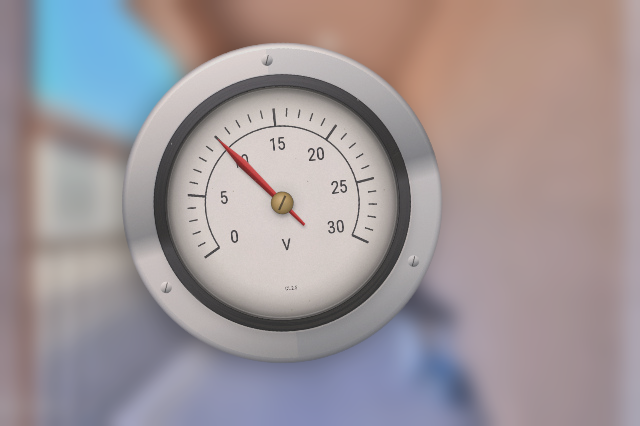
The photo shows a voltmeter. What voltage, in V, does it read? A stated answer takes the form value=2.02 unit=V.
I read value=10 unit=V
